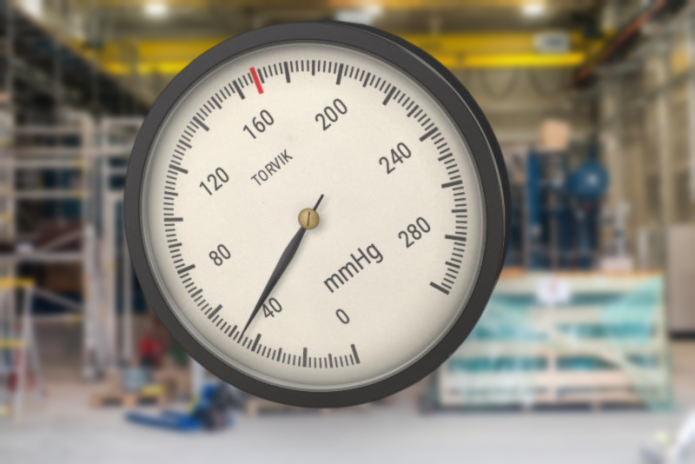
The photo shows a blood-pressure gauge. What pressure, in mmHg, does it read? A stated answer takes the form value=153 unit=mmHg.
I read value=46 unit=mmHg
